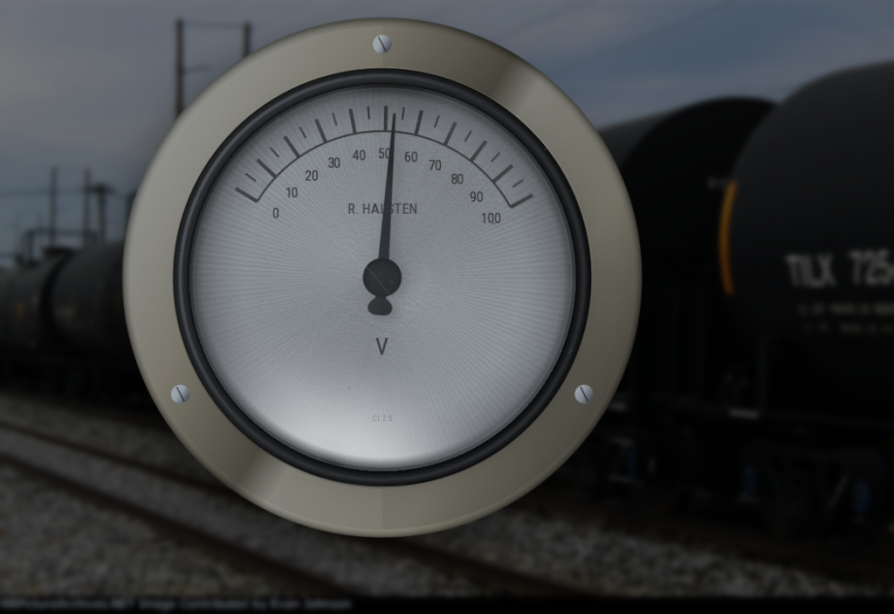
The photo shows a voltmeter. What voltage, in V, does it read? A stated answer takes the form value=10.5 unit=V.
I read value=52.5 unit=V
